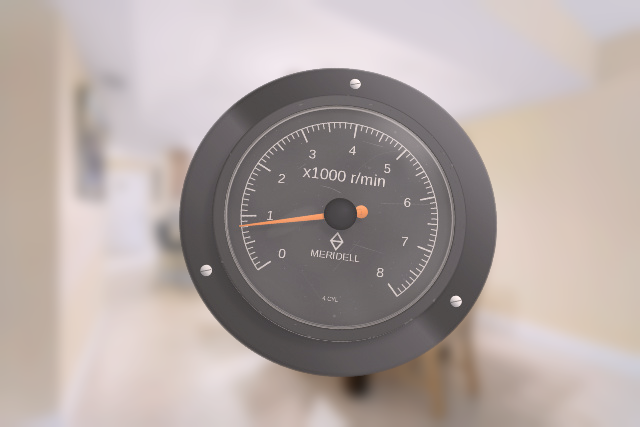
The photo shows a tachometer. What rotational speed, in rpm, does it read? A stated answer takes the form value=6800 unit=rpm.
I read value=800 unit=rpm
